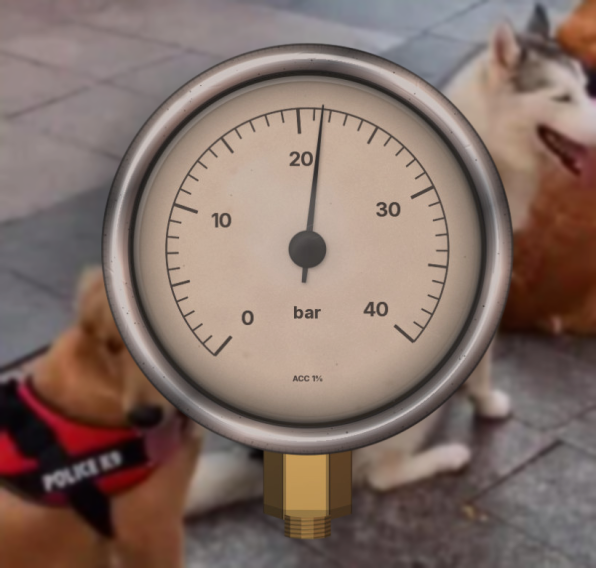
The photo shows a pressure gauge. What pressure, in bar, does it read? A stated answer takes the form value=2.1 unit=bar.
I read value=21.5 unit=bar
